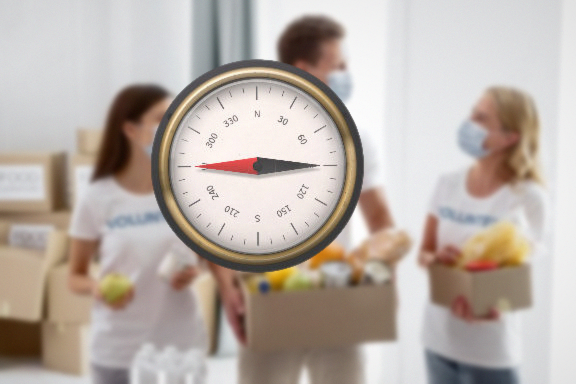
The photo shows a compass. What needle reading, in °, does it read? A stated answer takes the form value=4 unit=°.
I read value=270 unit=°
